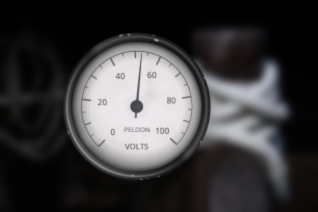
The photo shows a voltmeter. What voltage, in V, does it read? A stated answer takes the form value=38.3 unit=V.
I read value=52.5 unit=V
